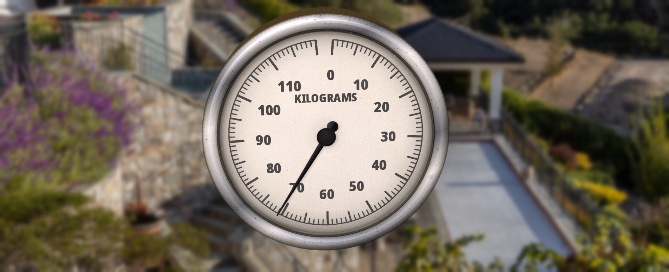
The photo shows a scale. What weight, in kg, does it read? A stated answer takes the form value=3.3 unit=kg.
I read value=71 unit=kg
